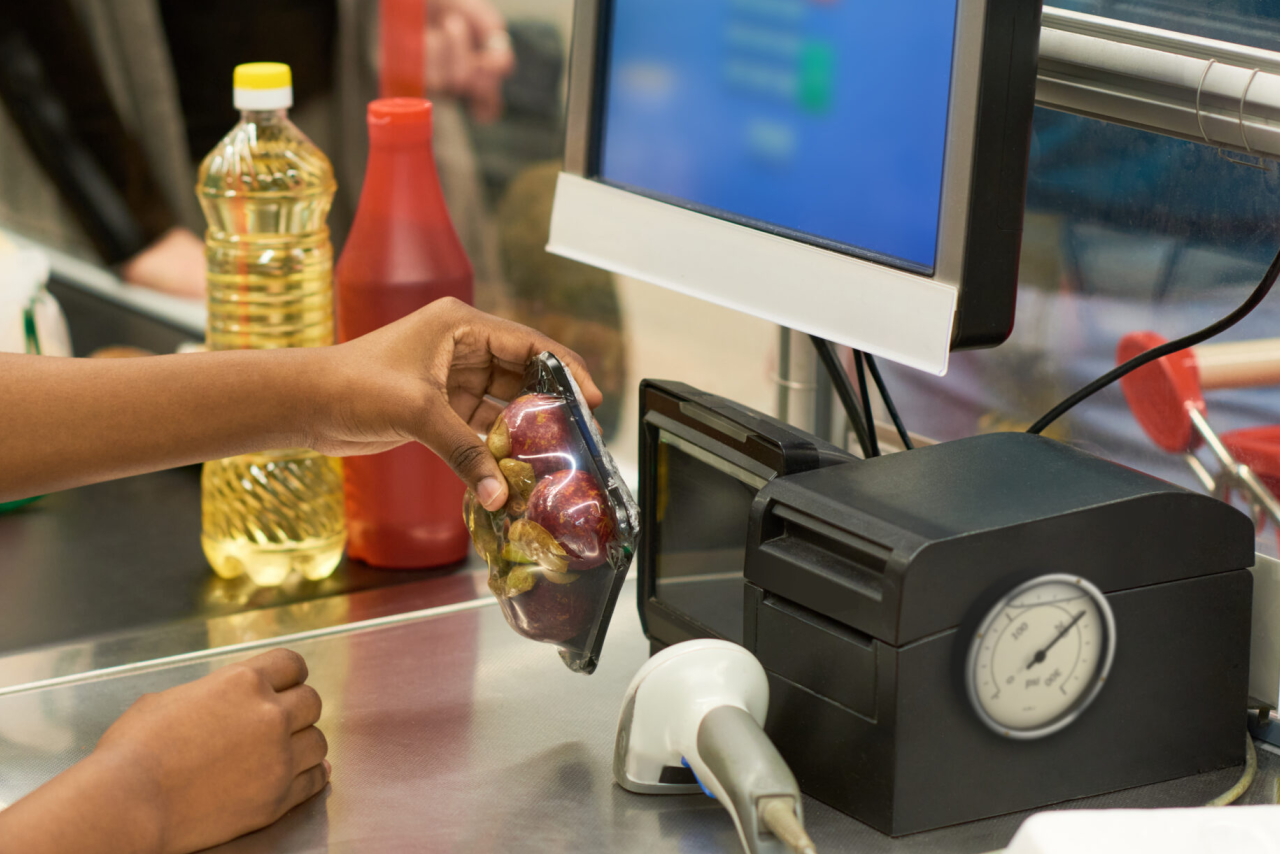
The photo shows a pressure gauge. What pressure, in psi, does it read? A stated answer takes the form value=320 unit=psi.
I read value=200 unit=psi
